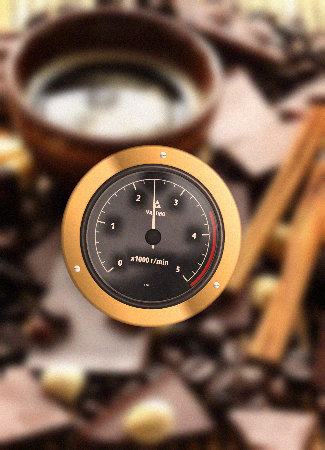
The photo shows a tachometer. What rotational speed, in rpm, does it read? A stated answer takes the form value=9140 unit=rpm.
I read value=2400 unit=rpm
